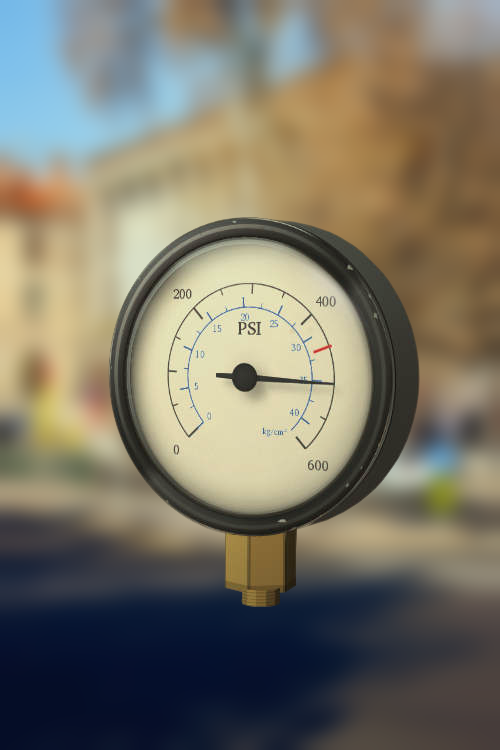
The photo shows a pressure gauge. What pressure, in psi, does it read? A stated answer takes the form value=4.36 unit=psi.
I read value=500 unit=psi
